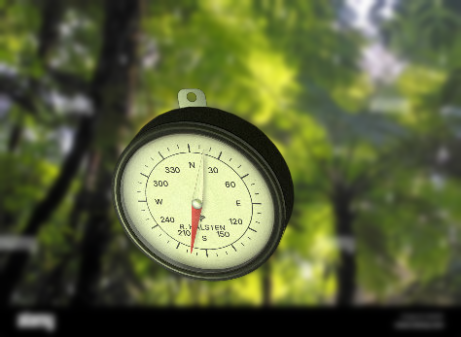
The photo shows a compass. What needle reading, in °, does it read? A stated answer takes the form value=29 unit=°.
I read value=195 unit=°
